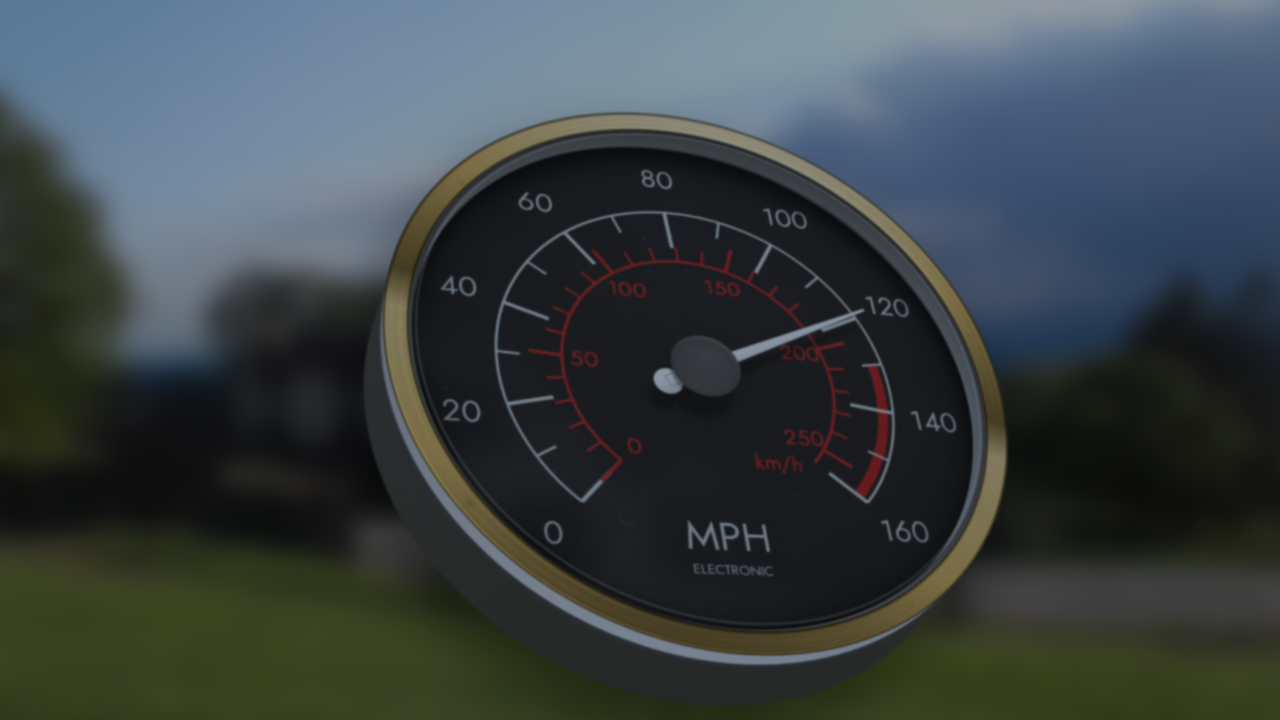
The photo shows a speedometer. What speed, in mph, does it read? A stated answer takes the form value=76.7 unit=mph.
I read value=120 unit=mph
